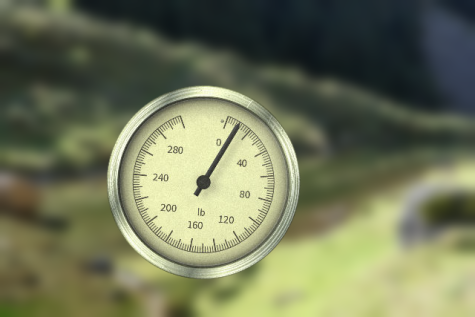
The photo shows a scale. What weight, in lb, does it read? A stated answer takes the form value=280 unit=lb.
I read value=10 unit=lb
